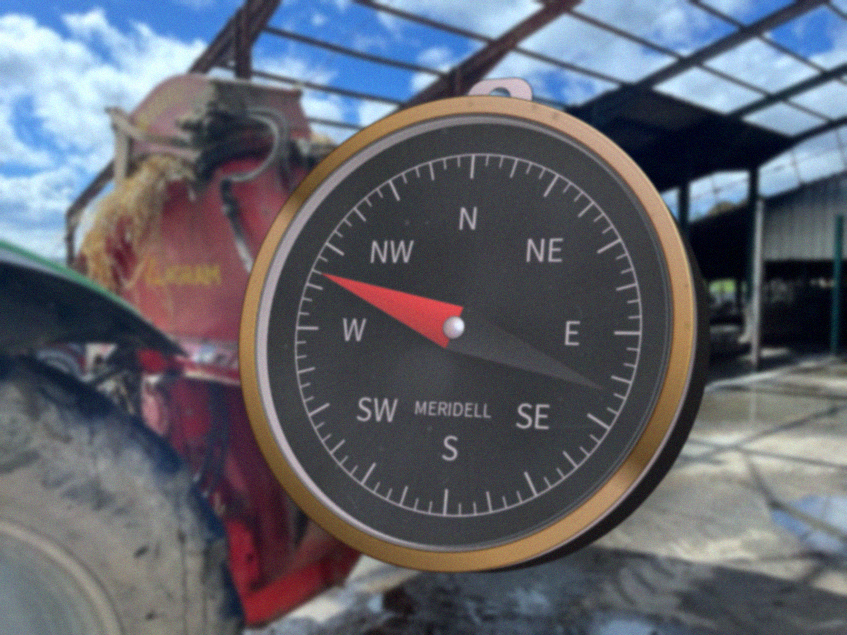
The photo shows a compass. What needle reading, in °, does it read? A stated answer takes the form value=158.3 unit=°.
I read value=290 unit=°
